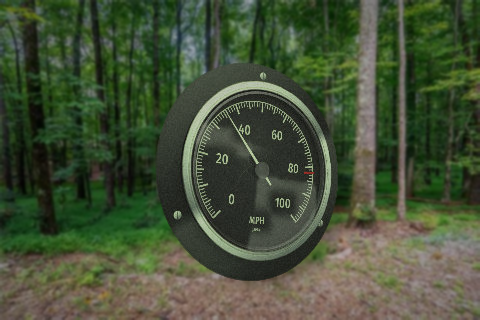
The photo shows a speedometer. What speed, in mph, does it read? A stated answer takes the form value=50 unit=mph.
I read value=35 unit=mph
